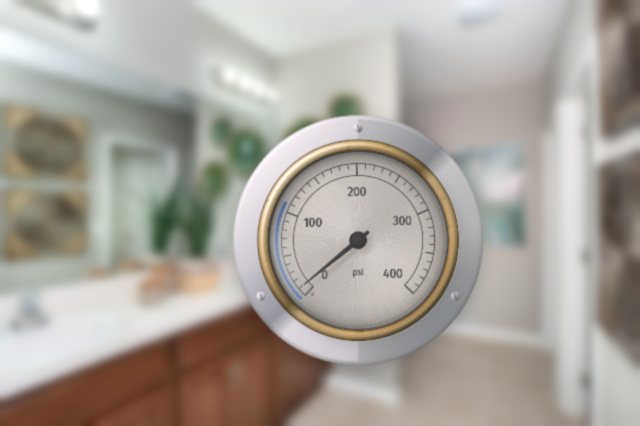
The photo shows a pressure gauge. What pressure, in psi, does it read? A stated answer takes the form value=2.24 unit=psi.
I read value=10 unit=psi
